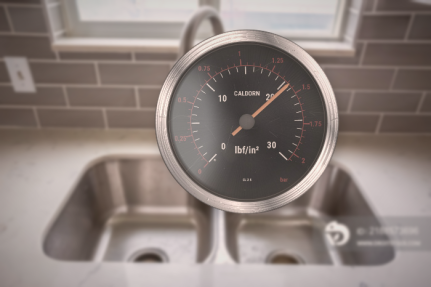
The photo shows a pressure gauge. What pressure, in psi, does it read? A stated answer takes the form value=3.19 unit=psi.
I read value=20.5 unit=psi
